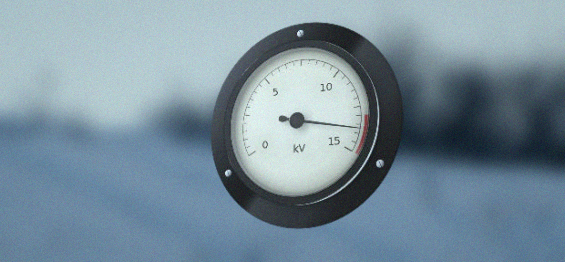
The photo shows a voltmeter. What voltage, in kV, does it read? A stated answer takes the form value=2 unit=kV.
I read value=13.75 unit=kV
